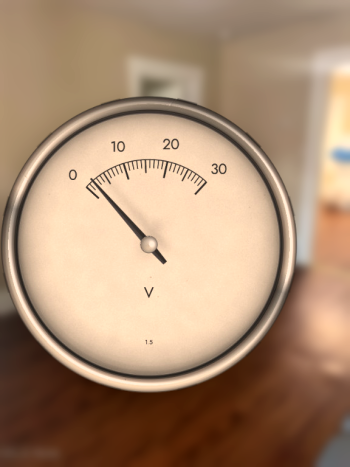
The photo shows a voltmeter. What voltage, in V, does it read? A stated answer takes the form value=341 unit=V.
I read value=2 unit=V
